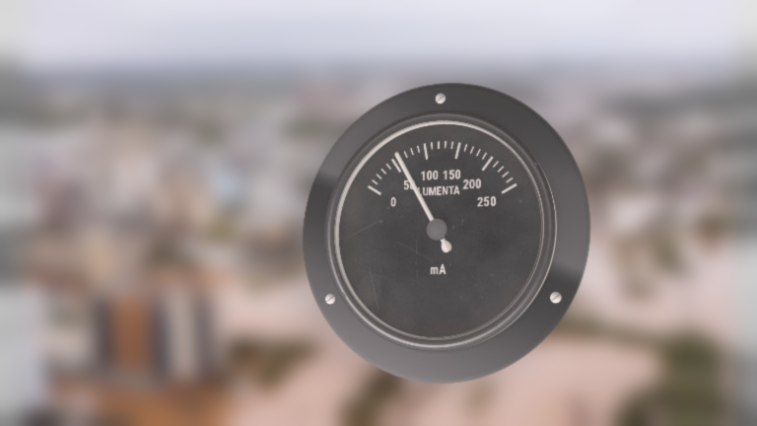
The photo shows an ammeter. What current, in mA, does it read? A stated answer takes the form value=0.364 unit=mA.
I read value=60 unit=mA
